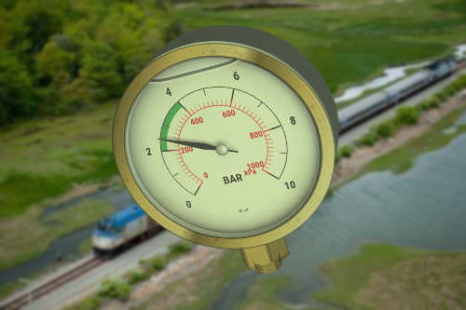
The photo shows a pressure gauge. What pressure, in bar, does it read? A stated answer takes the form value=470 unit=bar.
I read value=2.5 unit=bar
